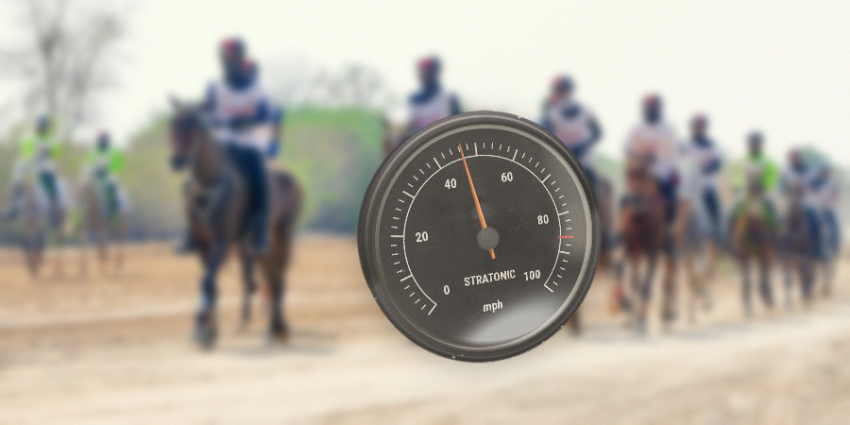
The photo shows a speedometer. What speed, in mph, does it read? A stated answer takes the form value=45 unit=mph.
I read value=46 unit=mph
